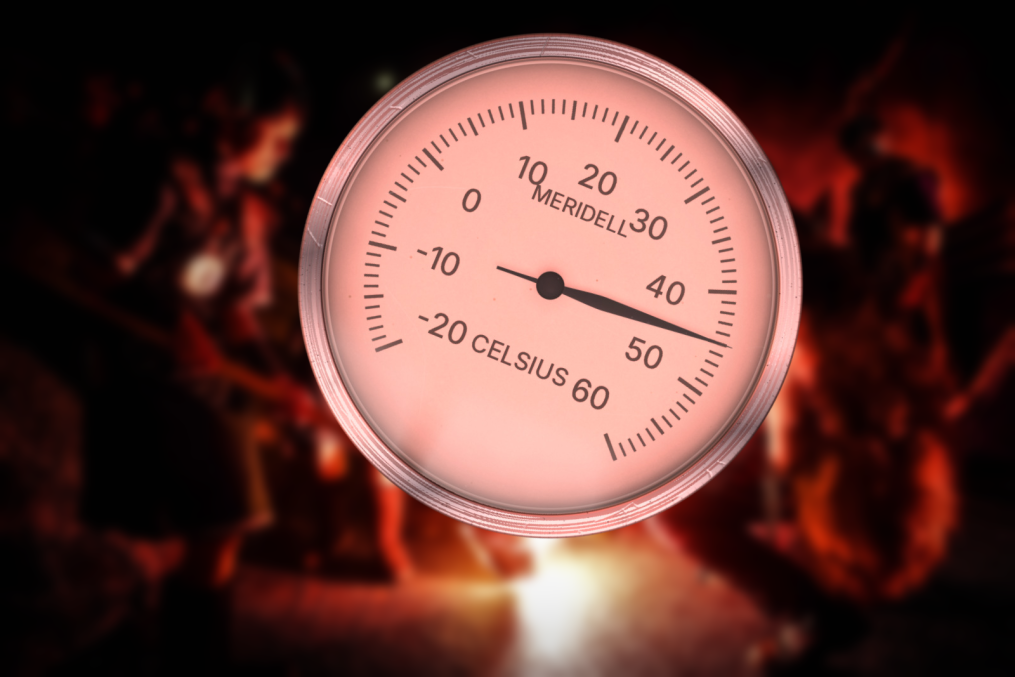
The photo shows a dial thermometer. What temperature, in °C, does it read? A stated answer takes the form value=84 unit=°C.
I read value=45 unit=°C
